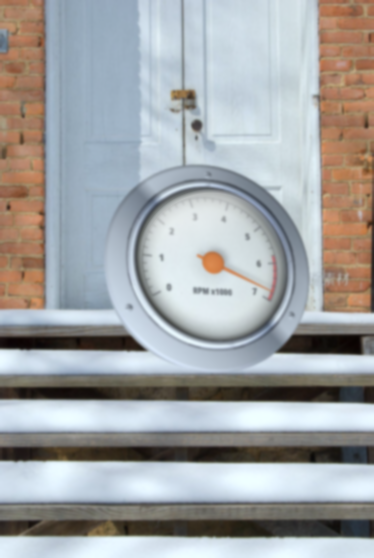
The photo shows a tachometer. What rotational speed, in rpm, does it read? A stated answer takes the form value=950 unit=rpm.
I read value=6800 unit=rpm
